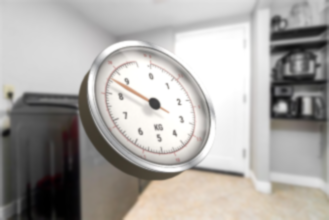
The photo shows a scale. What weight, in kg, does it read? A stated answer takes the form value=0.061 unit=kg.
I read value=8.5 unit=kg
